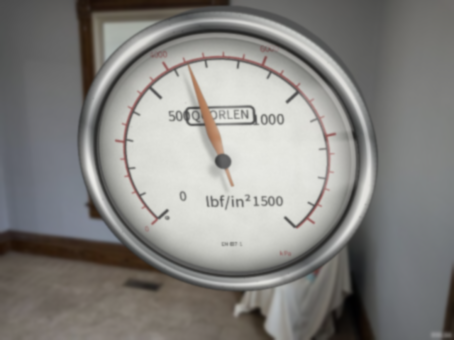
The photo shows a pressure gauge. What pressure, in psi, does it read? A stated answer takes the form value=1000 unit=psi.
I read value=650 unit=psi
